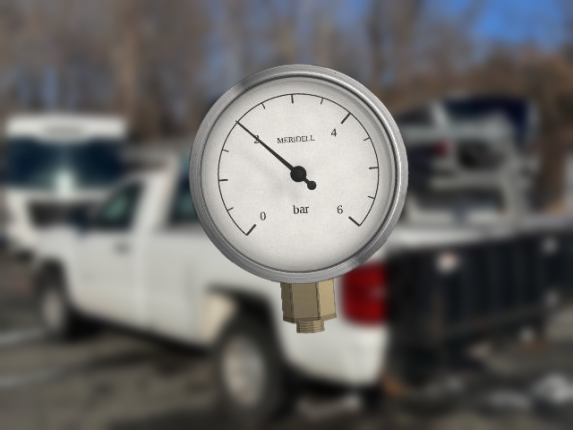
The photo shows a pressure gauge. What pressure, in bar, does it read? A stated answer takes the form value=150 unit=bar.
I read value=2 unit=bar
